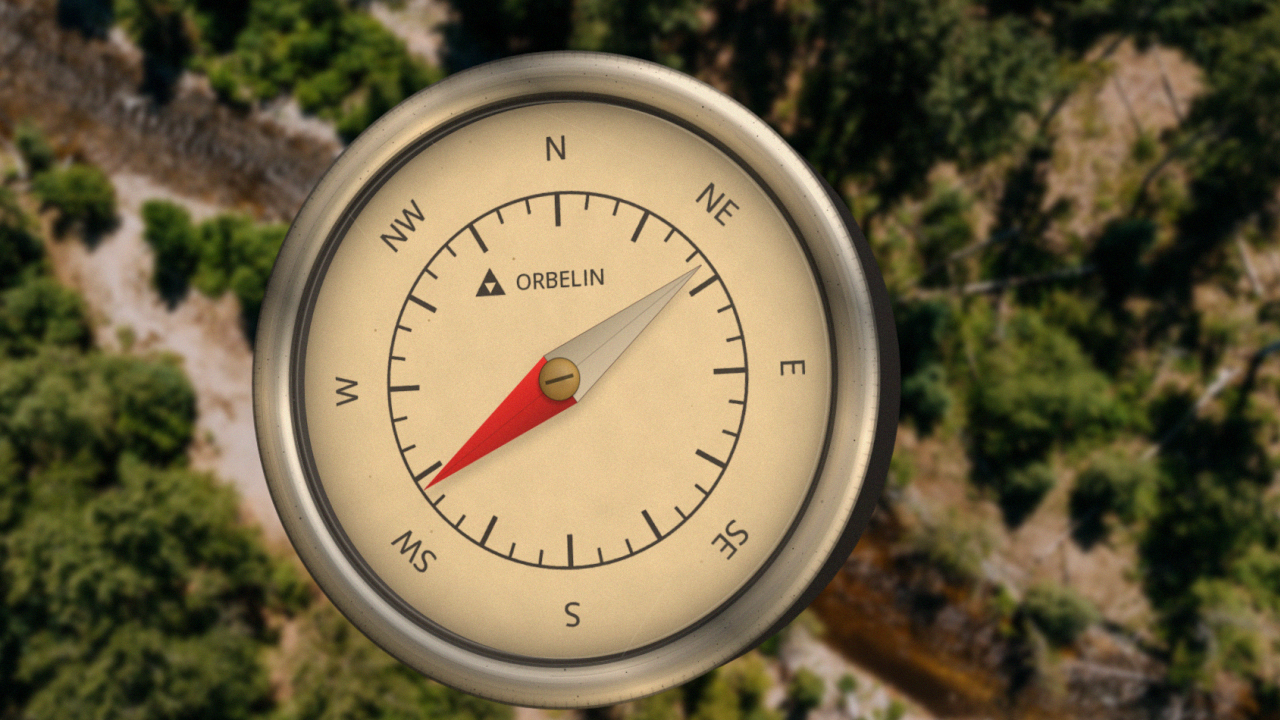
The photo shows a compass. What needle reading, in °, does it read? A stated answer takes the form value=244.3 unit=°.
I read value=235 unit=°
